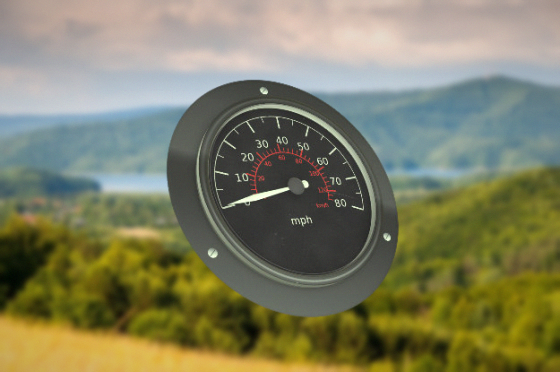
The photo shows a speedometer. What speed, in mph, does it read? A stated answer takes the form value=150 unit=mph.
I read value=0 unit=mph
